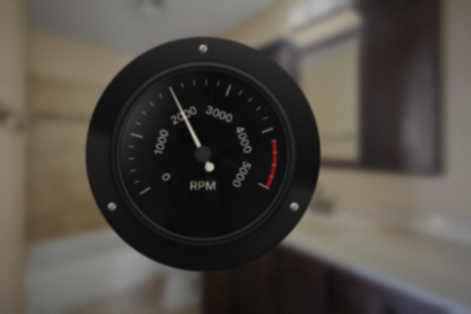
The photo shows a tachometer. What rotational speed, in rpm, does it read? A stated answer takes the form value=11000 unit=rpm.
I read value=2000 unit=rpm
